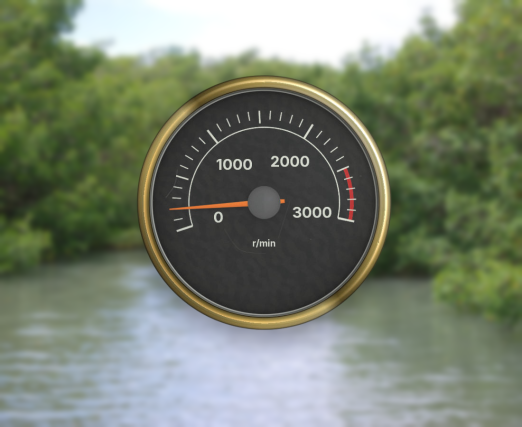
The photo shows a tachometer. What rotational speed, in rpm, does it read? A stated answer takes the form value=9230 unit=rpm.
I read value=200 unit=rpm
